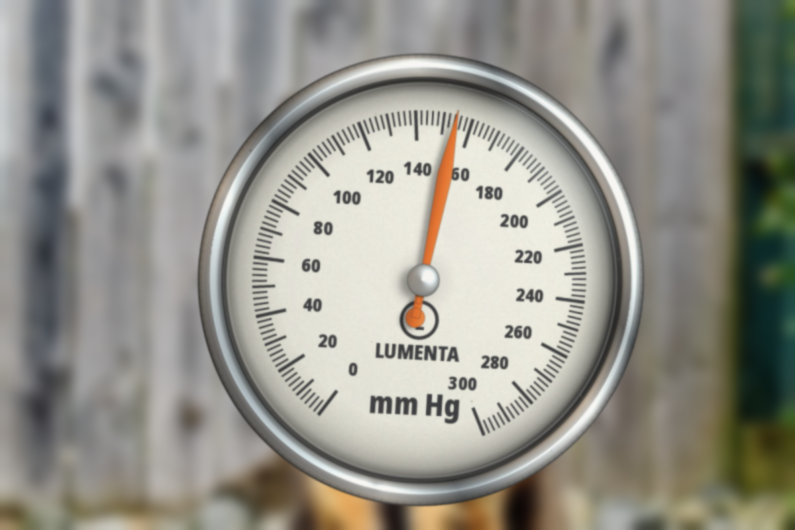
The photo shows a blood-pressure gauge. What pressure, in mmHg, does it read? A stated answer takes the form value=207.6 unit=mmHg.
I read value=154 unit=mmHg
